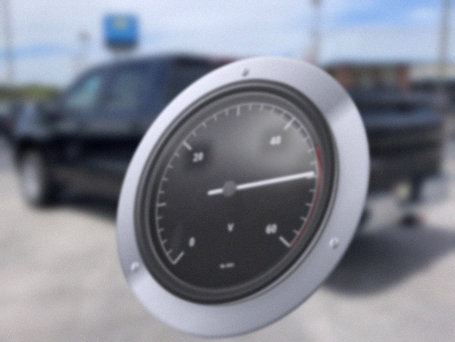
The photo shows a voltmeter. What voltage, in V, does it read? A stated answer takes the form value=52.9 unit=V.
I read value=50 unit=V
